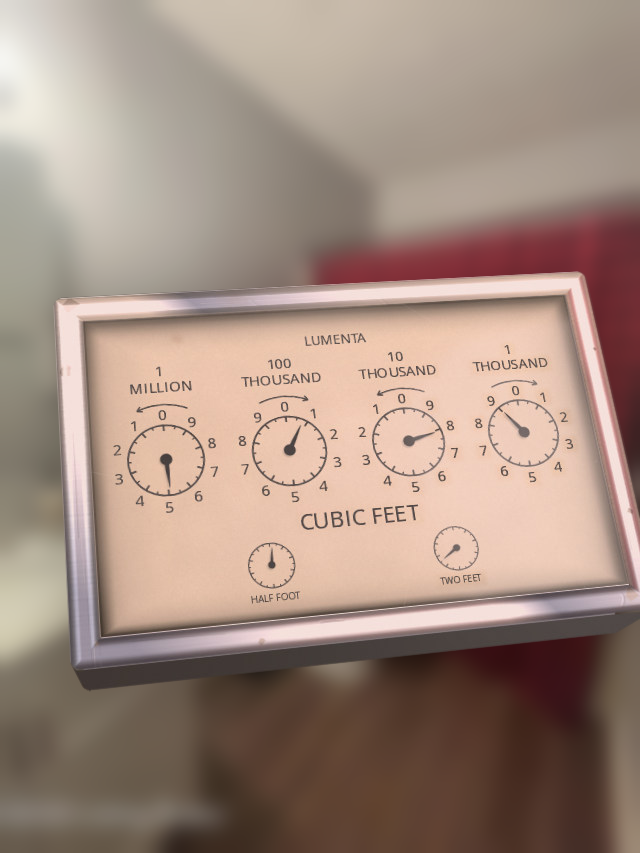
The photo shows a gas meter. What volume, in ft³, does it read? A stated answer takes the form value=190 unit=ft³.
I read value=507900 unit=ft³
